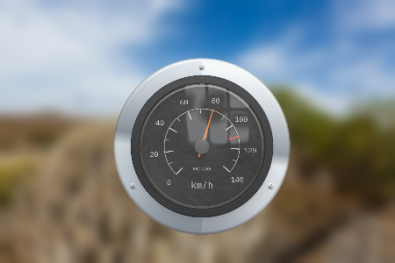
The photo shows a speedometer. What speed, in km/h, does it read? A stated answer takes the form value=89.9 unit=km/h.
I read value=80 unit=km/h
